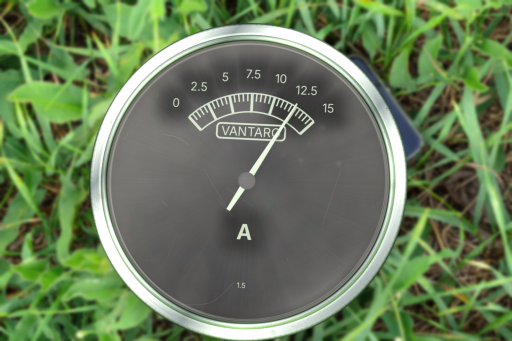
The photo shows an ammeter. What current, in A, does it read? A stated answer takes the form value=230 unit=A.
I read value=12.5 unit=A
